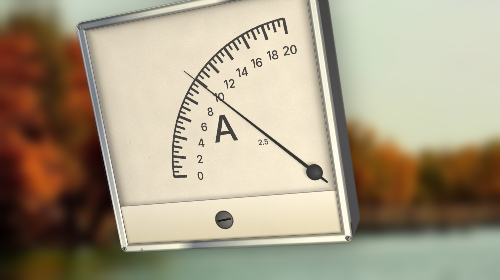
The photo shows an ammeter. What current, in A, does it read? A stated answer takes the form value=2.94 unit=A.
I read value=10 unit=A
